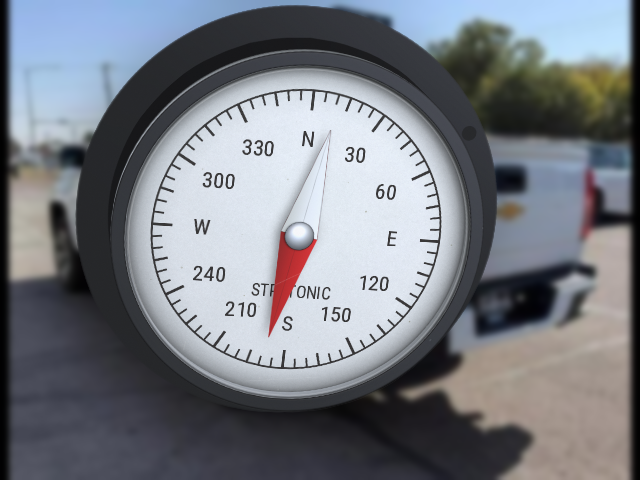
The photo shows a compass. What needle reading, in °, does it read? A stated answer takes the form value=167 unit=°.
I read value=190 unit=°
